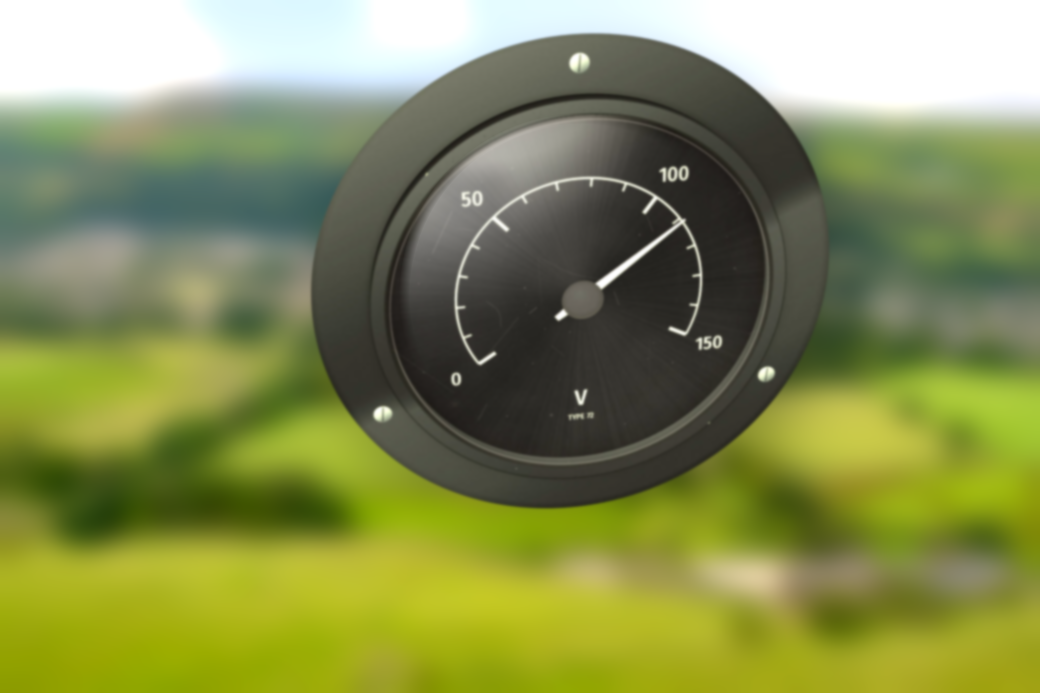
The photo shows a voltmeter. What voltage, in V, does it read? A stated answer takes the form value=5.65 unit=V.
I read value=110 unit=V
